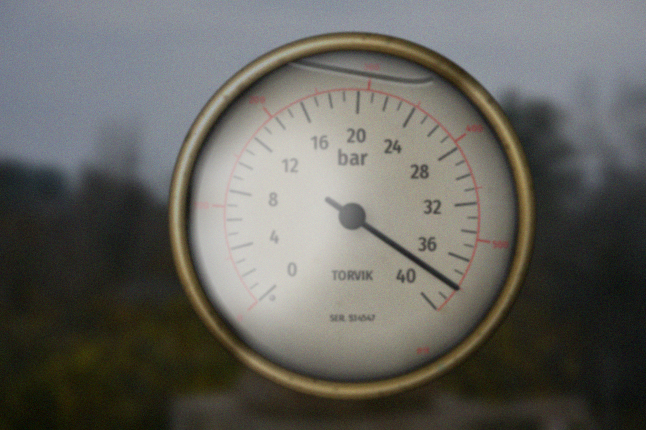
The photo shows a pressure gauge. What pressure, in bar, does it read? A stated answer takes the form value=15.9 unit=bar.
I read value=38 unit=bar
